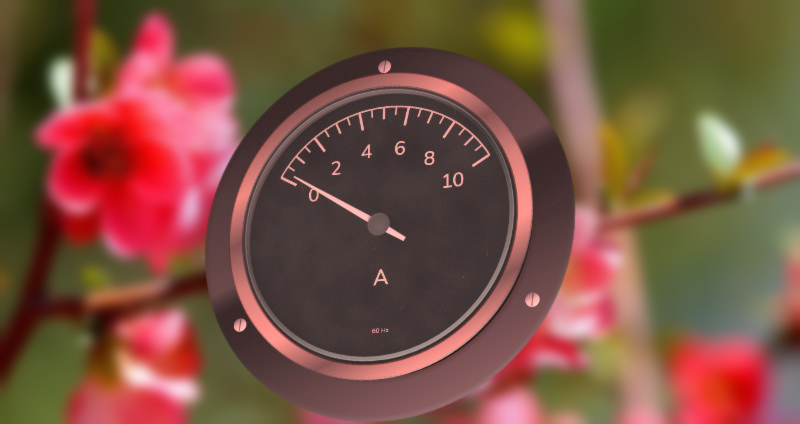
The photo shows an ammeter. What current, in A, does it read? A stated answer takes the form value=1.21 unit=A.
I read value=0.25 unit=A
